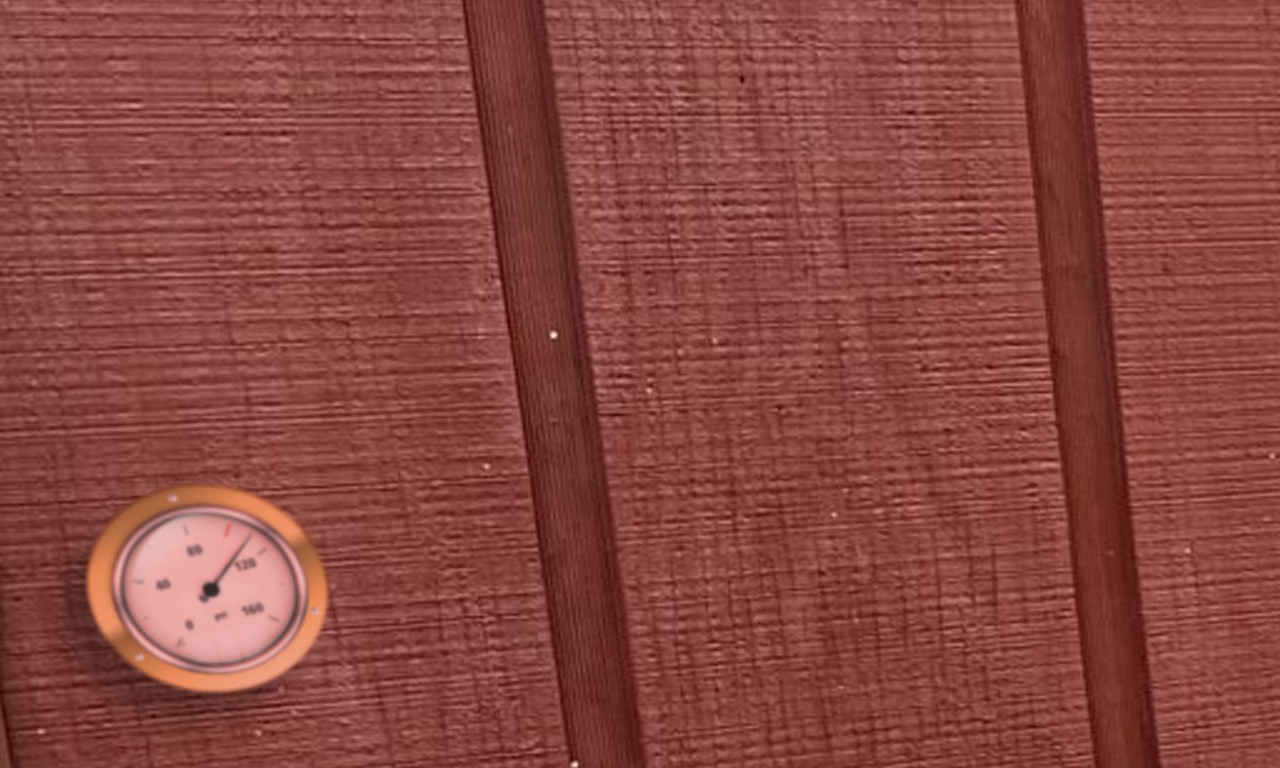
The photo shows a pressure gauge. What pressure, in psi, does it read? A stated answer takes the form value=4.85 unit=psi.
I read value=110 unit=psi
